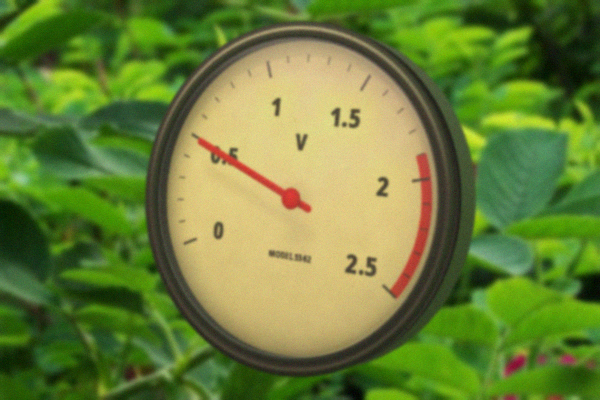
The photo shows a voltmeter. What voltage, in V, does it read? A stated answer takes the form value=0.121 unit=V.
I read value=0.5 unit=V
